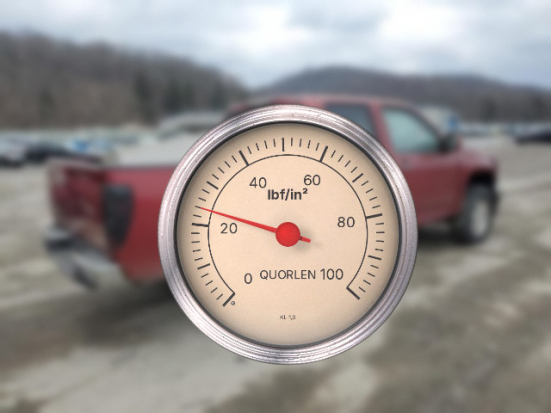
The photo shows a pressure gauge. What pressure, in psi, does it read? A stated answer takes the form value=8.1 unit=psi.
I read value=24 unit=psi
